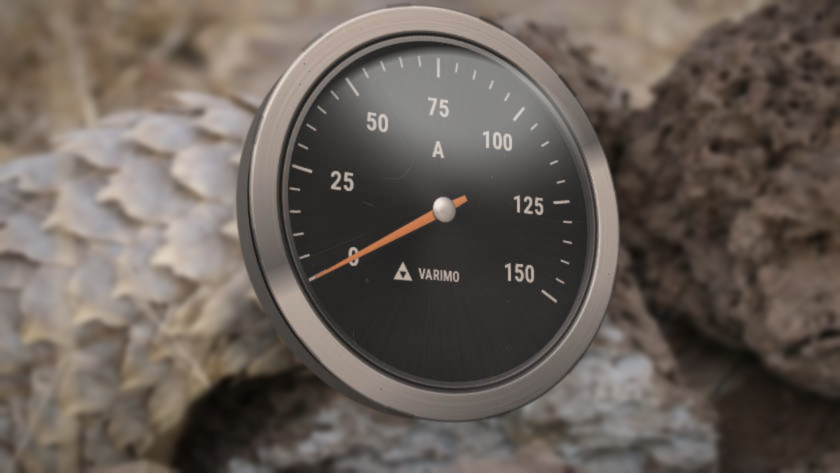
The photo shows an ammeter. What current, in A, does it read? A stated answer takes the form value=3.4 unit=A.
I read value=0 unit=A
